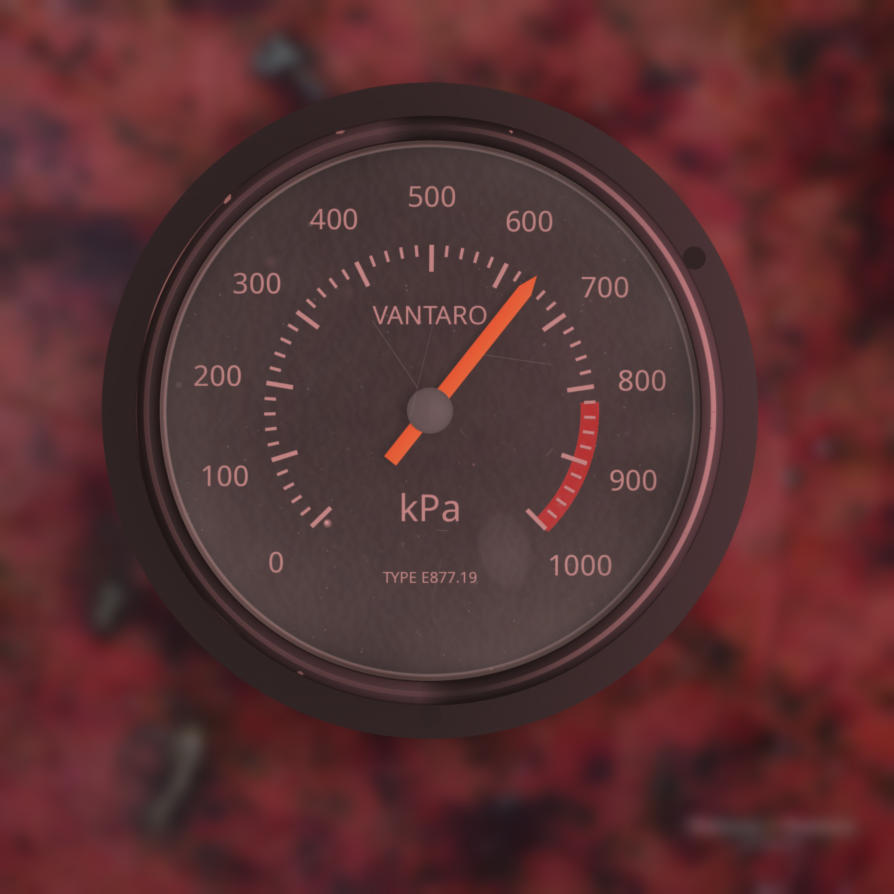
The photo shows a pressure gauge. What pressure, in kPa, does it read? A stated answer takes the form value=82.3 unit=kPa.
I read value=640 unit=kPa
